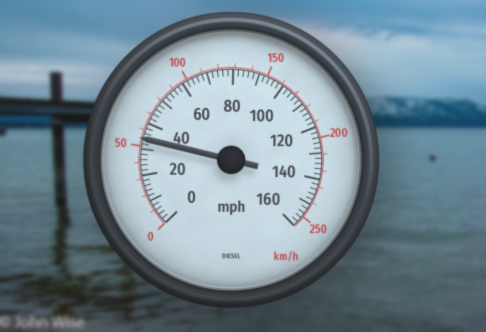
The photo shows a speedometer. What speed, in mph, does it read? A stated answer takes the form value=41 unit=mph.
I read value=34 unit=mph
